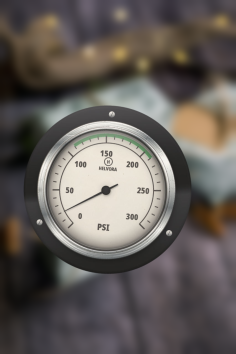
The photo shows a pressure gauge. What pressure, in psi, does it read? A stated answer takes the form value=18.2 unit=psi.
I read value=20 unit=psi
